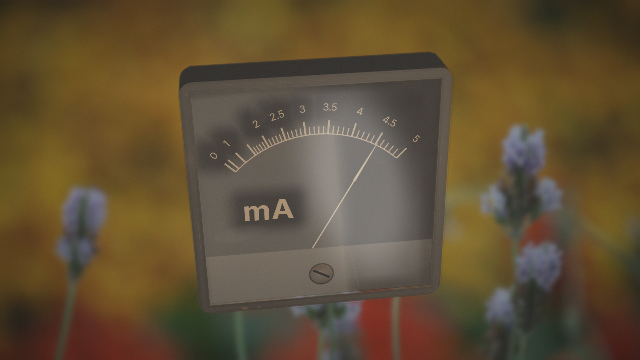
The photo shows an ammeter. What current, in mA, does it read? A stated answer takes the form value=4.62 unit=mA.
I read value=4.5 unit=mA
